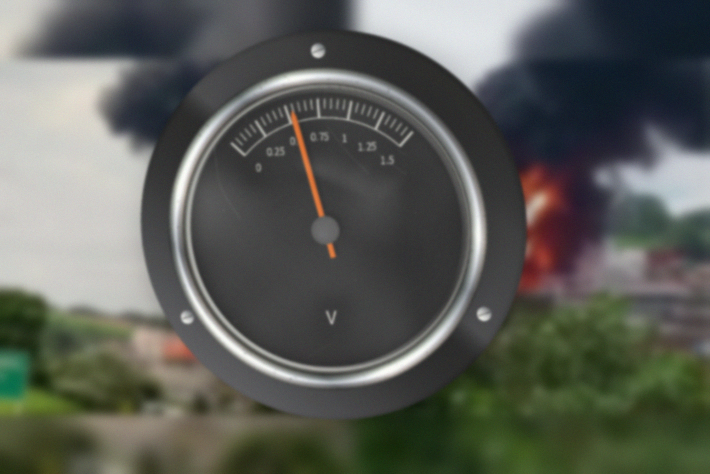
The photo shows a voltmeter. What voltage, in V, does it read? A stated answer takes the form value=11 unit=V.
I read value=0.55 unit=V
